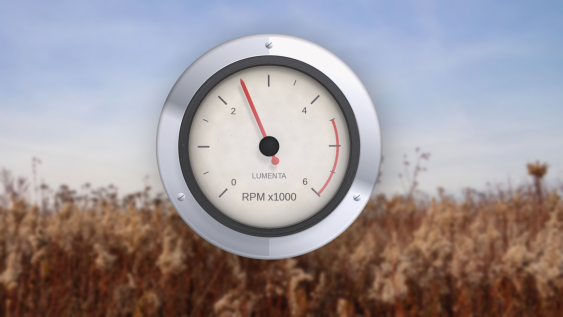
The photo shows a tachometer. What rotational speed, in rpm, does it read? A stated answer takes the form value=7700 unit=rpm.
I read value=2500 unit=rpm
